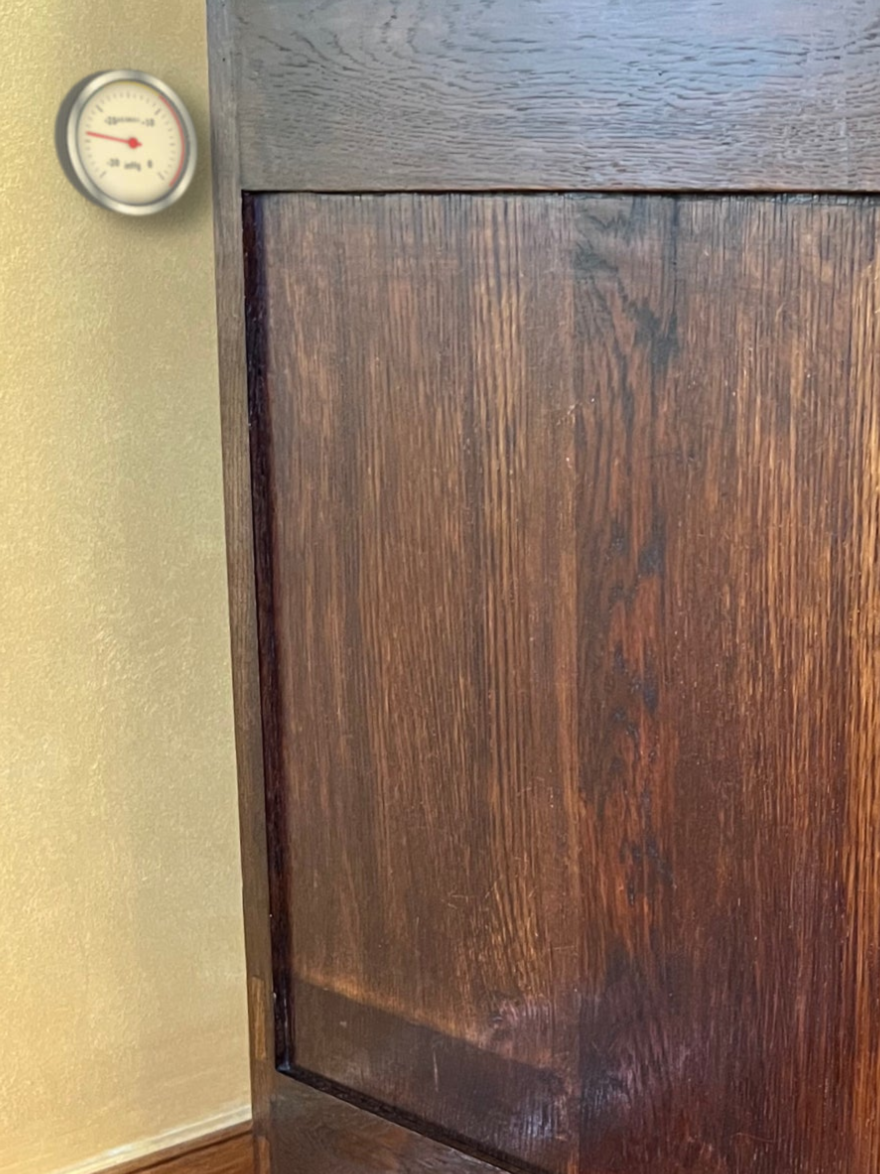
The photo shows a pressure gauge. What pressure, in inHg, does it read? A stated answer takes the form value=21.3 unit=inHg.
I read value=-24 unit=inHg
